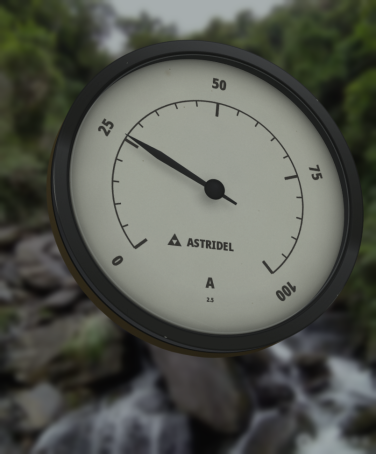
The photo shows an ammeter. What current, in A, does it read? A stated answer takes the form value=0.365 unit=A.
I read value=25 unit=A
